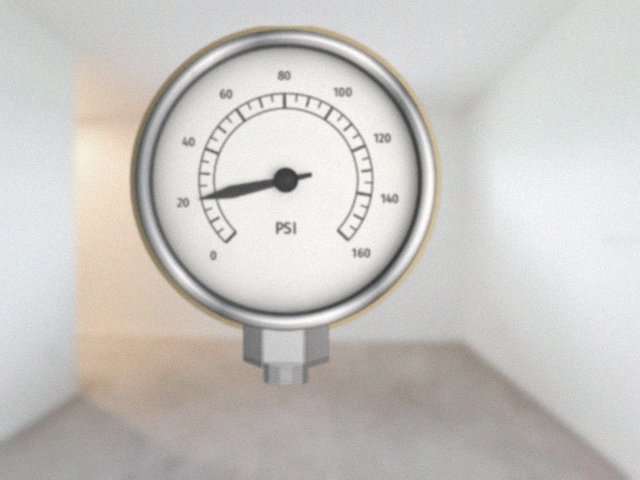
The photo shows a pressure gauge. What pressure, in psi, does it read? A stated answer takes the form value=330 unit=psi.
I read value=20 unit=psi
